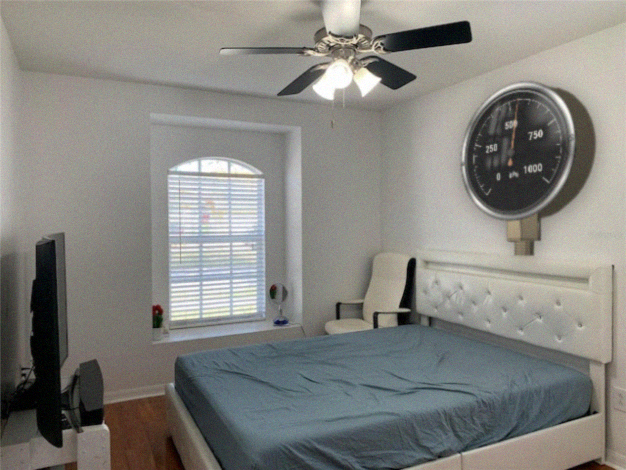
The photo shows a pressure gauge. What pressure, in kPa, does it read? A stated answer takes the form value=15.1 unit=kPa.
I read value=550 unit=kPa
